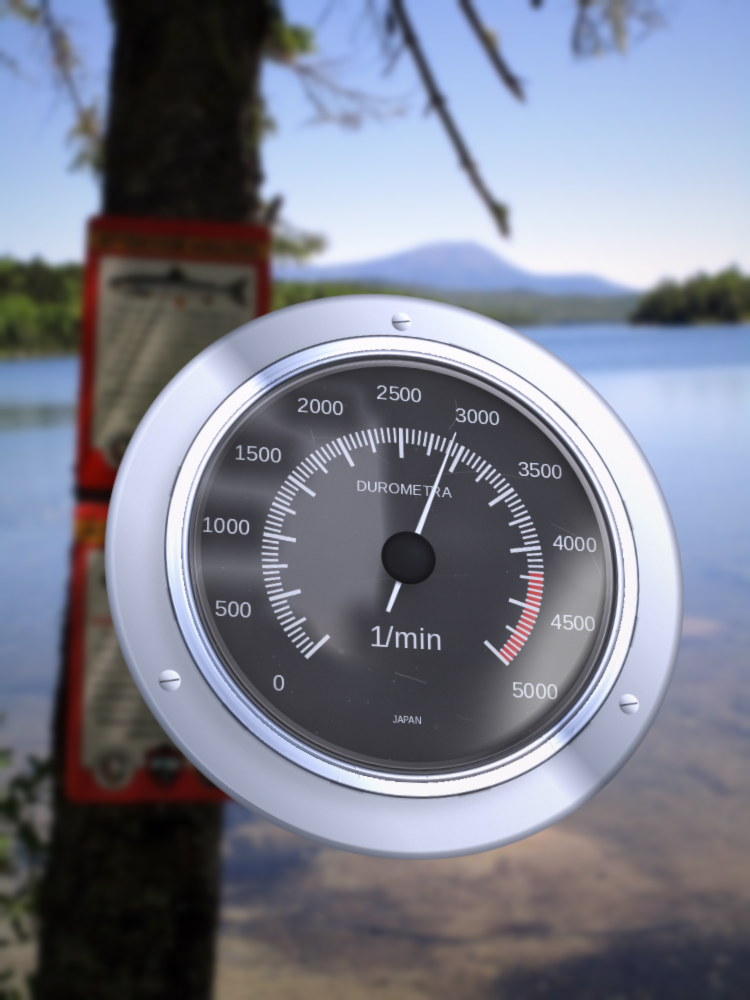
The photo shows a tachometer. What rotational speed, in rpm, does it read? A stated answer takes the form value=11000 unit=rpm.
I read value=2900 unit=rpm
